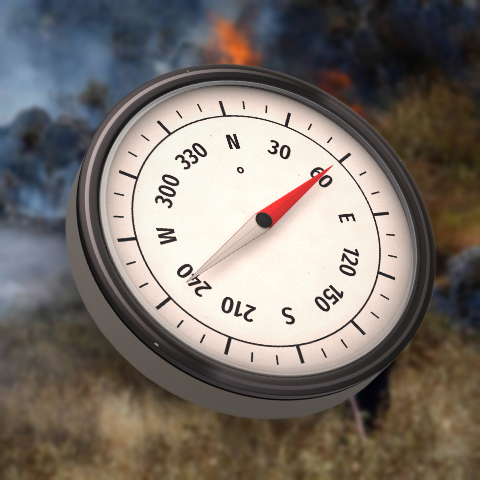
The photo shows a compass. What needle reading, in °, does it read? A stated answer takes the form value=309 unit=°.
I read value=60 unit=°
